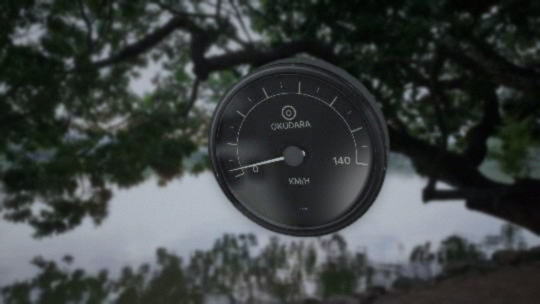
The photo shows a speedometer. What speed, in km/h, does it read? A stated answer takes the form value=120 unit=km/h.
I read value=5 unit=km/h
